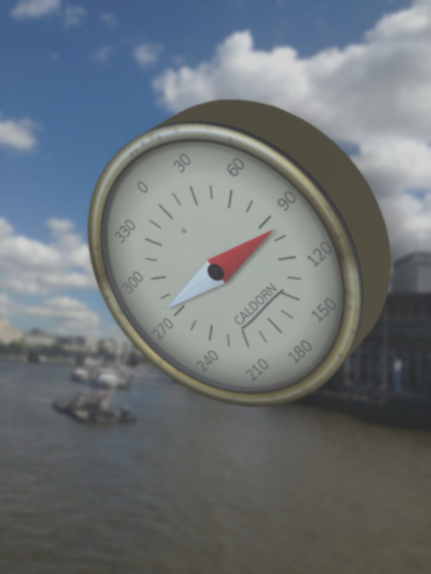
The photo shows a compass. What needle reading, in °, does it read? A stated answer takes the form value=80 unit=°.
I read value=97.5 unit=°
